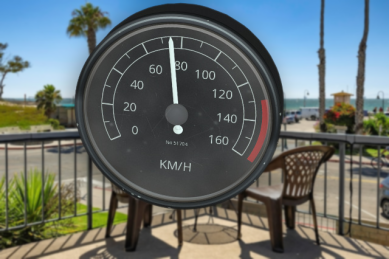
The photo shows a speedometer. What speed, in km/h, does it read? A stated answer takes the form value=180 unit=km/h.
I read value=75 unit=km/h
